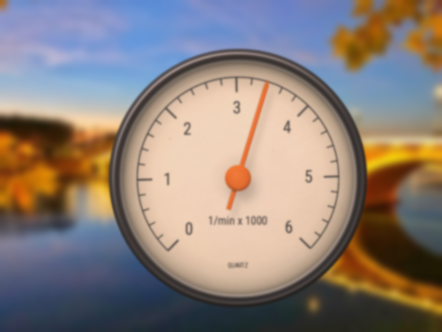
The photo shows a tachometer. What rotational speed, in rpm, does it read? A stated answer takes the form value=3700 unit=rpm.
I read value=3400 unit=rpm
